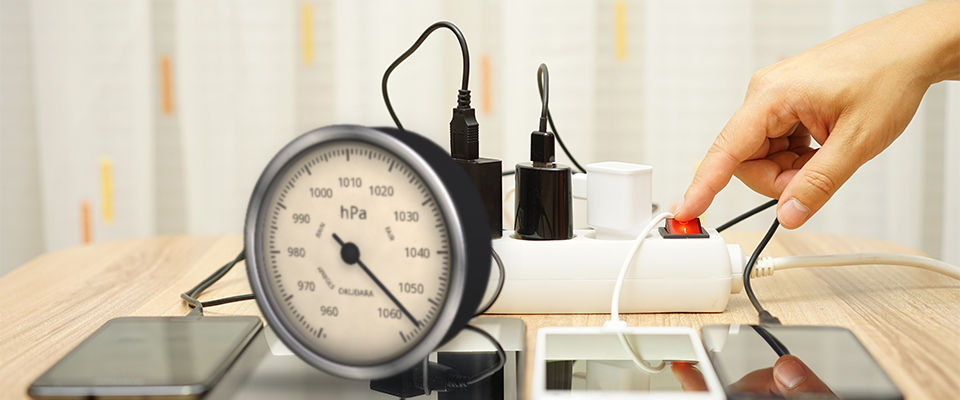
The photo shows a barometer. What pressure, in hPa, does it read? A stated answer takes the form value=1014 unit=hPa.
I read value=1055 unit=hPa
